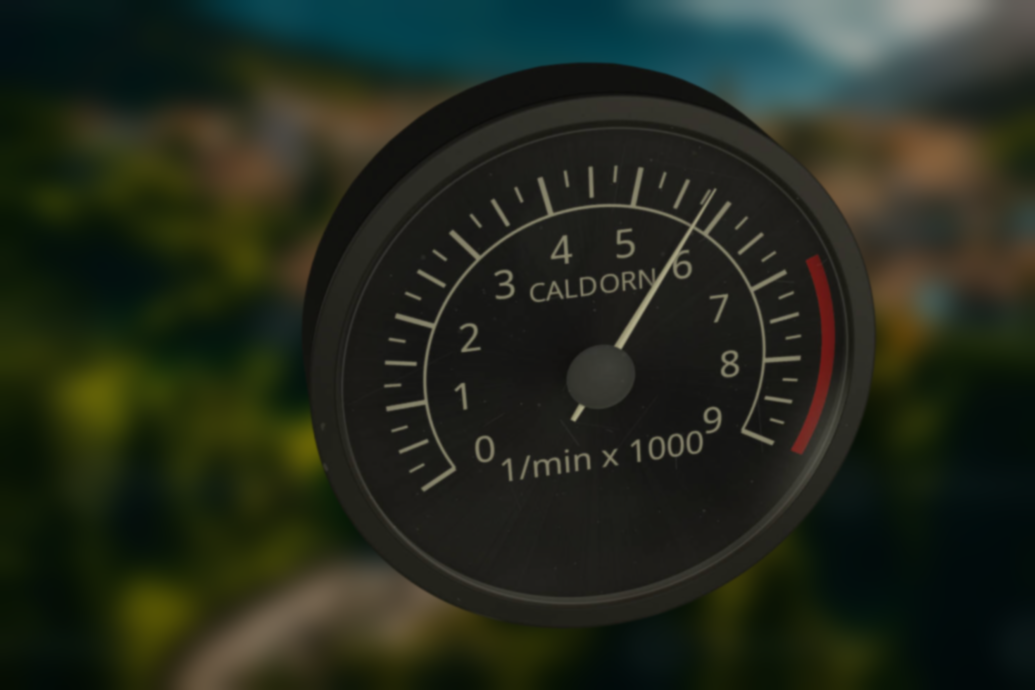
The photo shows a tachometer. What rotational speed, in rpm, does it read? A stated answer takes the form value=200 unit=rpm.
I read value=5750 unit=rpm
